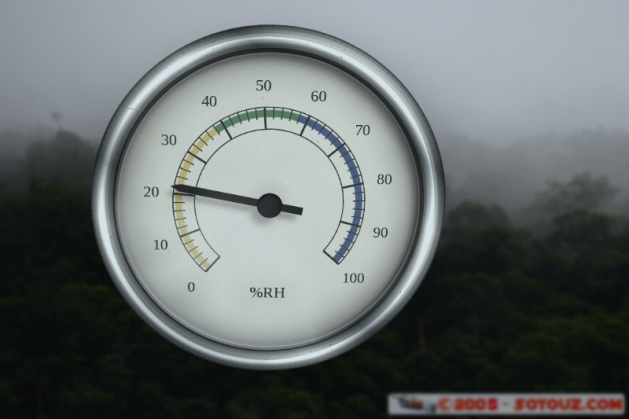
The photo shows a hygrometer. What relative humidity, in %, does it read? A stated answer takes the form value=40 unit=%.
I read value=22 unit=%
